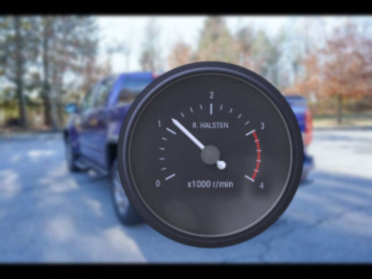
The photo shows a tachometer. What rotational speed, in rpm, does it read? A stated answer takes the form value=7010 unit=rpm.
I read value=1200 unit=rpm
